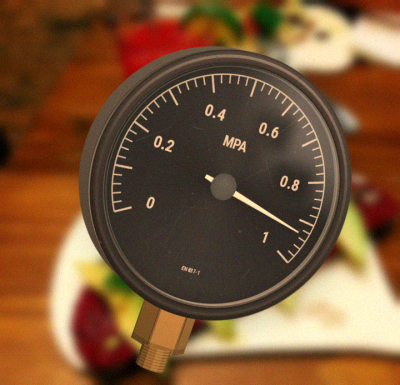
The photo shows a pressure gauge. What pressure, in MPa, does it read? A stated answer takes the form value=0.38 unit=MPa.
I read value=0.93 unit=MPa
